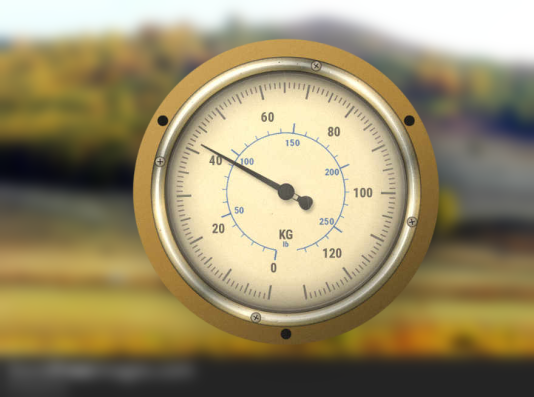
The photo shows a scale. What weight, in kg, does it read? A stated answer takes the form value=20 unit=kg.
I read value=42 unit=kg
